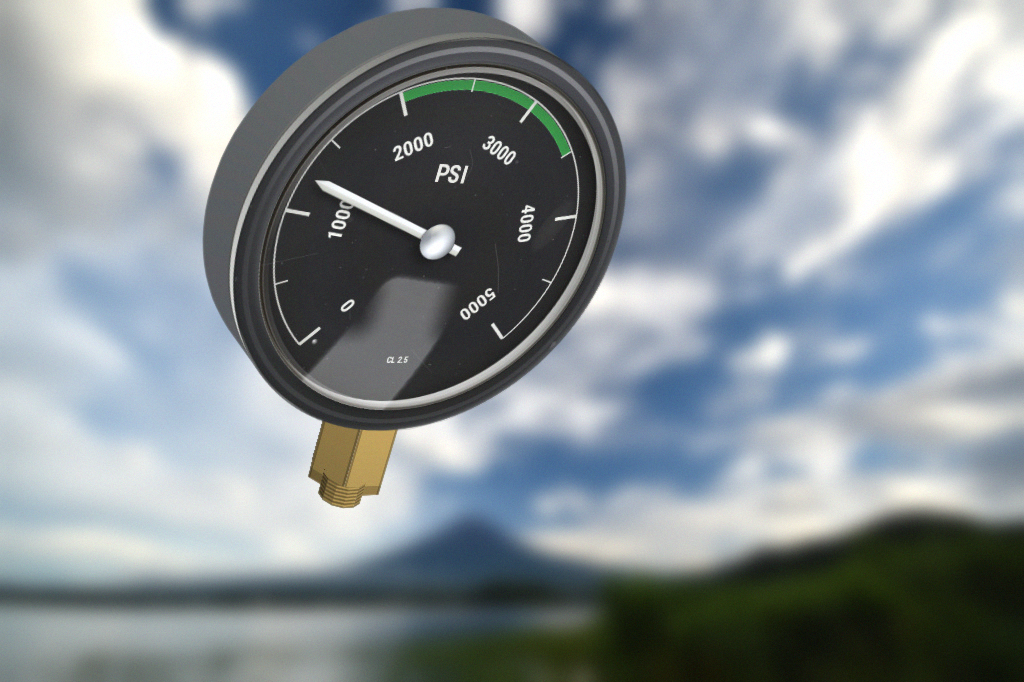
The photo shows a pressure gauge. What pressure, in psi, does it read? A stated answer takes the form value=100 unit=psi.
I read value=1250 unit=psi
